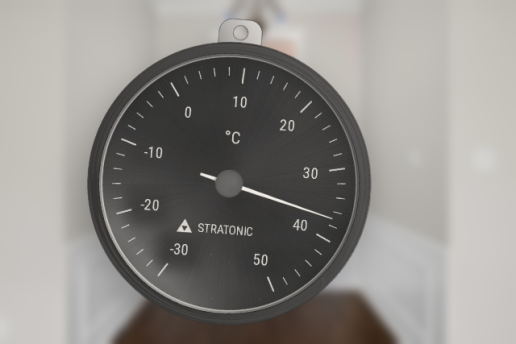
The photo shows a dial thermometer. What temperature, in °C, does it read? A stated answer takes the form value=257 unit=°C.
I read value=37 unit=°C
